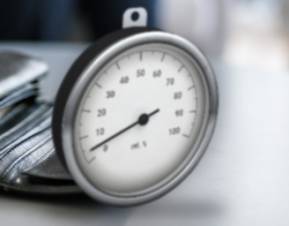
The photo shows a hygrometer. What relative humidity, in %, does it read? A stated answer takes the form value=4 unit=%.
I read value=5 unit=%
